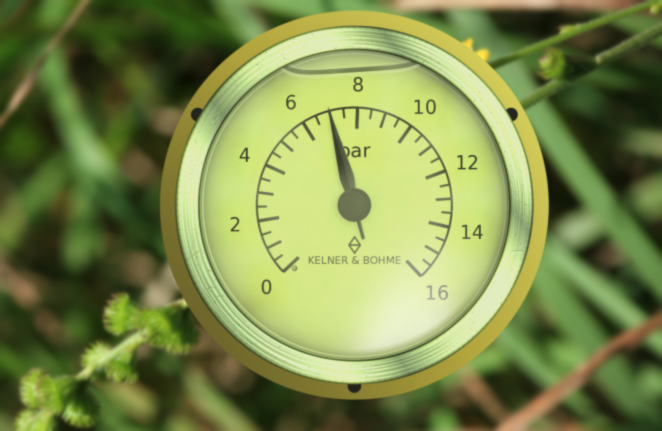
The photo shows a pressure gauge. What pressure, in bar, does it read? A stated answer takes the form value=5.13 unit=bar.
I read value=7 unit=bar
